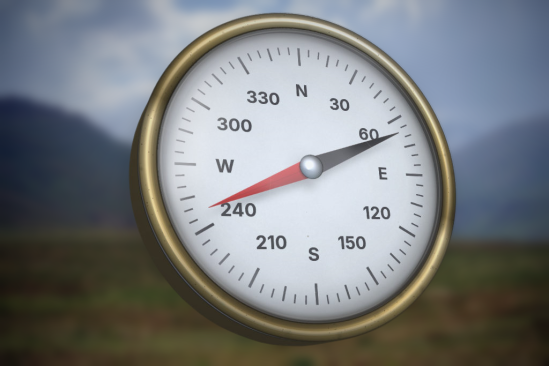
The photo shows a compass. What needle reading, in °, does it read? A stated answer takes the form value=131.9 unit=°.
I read value=247.5 unit=°
